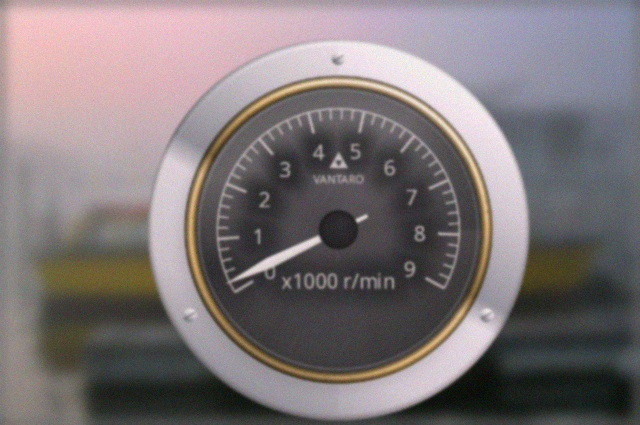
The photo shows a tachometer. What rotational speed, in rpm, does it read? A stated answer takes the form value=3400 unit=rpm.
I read value=200 unit=rpm
